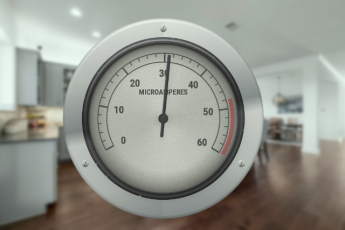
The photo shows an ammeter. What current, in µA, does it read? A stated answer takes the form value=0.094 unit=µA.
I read value=31 unit=µA
